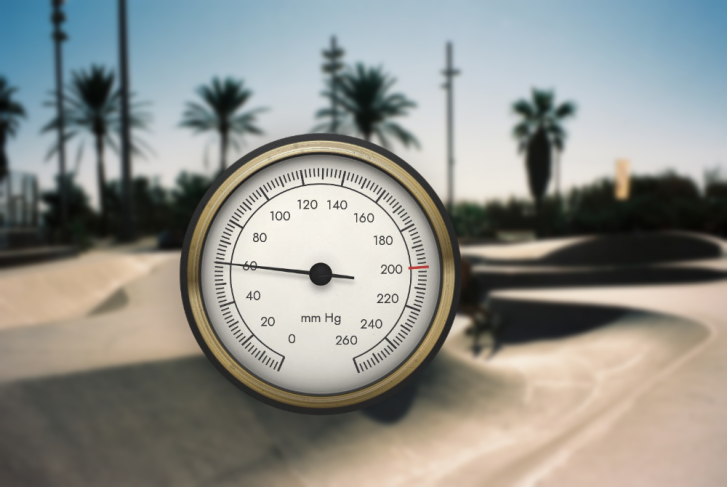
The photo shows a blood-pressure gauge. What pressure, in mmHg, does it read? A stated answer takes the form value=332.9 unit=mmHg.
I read value=60 unit=mmHg
